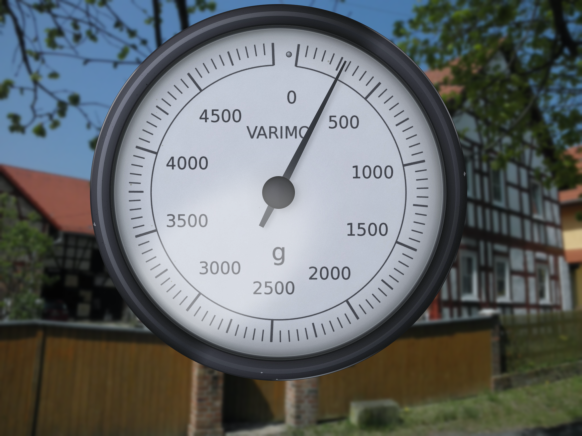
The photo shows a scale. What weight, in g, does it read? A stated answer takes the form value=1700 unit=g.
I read value=275 unit=g
